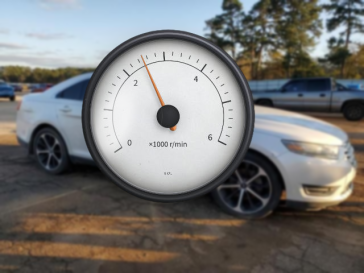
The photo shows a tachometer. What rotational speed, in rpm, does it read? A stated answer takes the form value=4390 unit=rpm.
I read value=2500 unit=rpm
